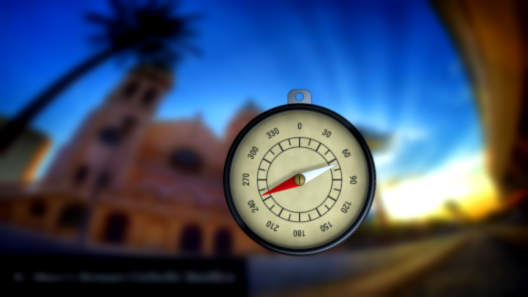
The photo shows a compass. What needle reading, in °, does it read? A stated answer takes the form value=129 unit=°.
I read value=247.5 unit=°
